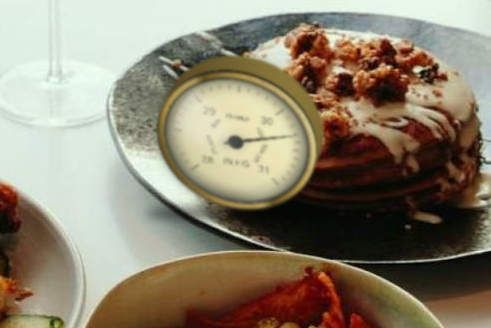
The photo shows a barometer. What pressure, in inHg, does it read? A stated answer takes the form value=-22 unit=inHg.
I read value=30.3 unit=inHg
